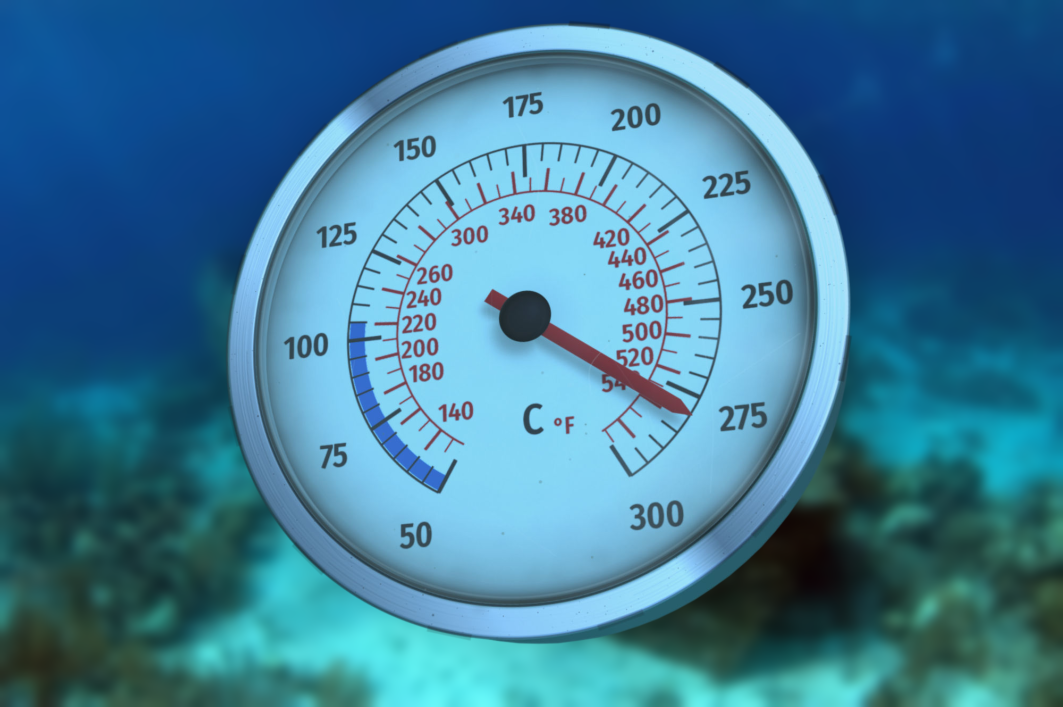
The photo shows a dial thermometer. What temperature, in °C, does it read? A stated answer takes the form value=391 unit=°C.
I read value=280 unit=°C
